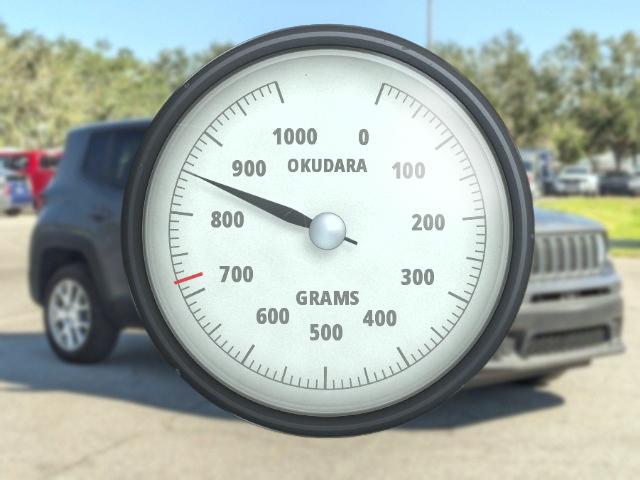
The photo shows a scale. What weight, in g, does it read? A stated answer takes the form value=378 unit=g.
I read value=850 unit=g
